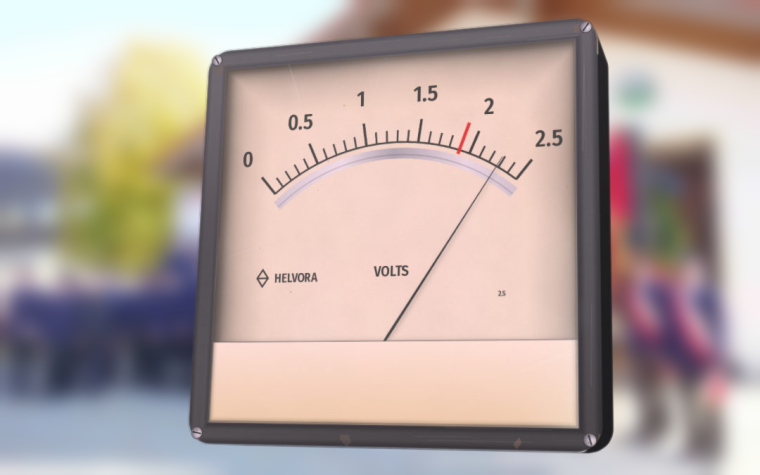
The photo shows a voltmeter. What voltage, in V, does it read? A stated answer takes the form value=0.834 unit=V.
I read value=2.3 unit=V
